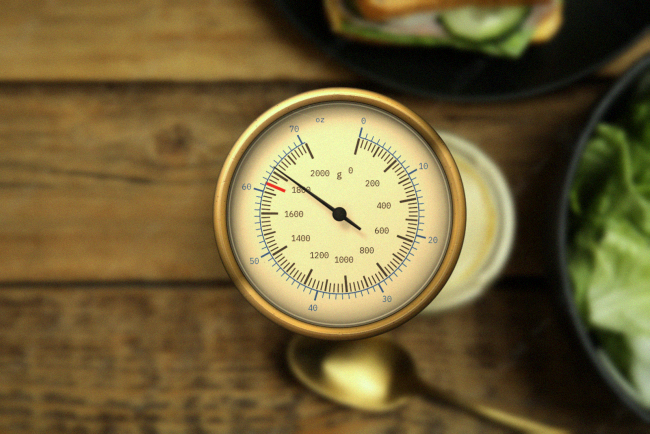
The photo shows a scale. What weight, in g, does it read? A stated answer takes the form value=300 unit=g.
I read value=1820 unit=g
